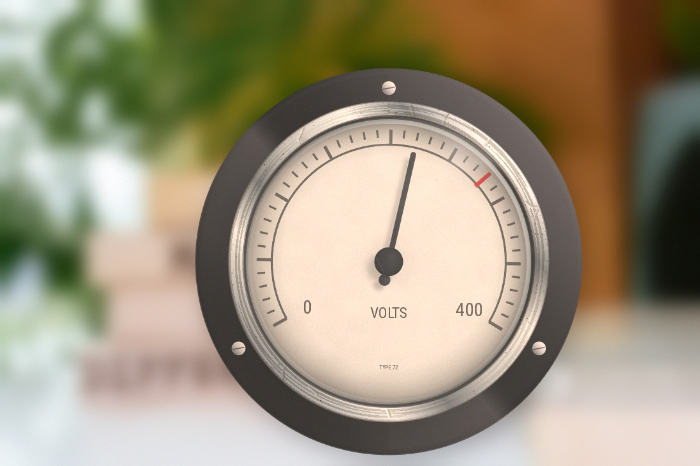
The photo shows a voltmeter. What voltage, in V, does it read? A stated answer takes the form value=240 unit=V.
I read value=220 unit=V
